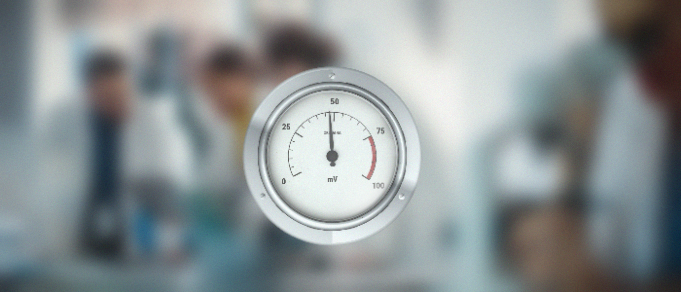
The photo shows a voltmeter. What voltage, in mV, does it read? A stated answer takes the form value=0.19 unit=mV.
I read value=47.5 unit=mV
